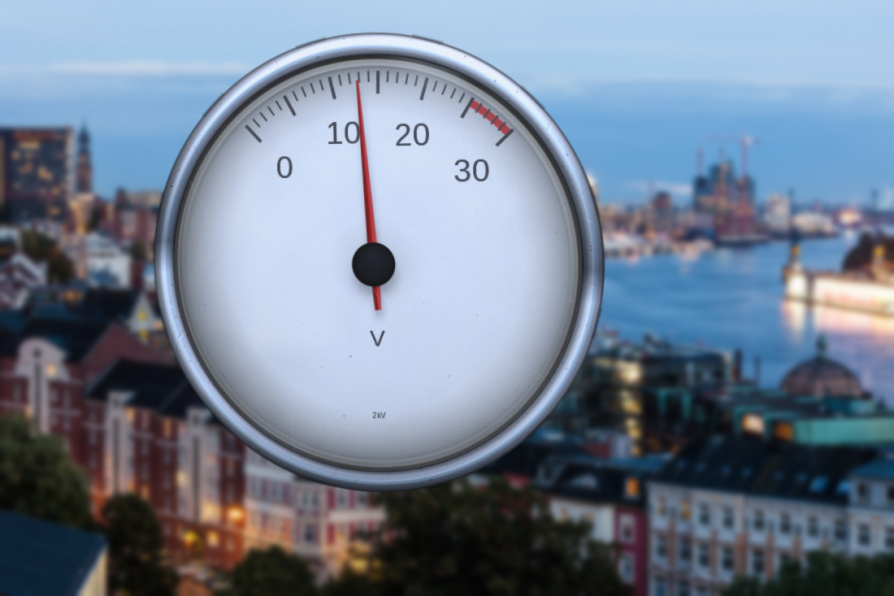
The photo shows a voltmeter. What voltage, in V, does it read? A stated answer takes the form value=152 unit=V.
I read value=13 unit=V
